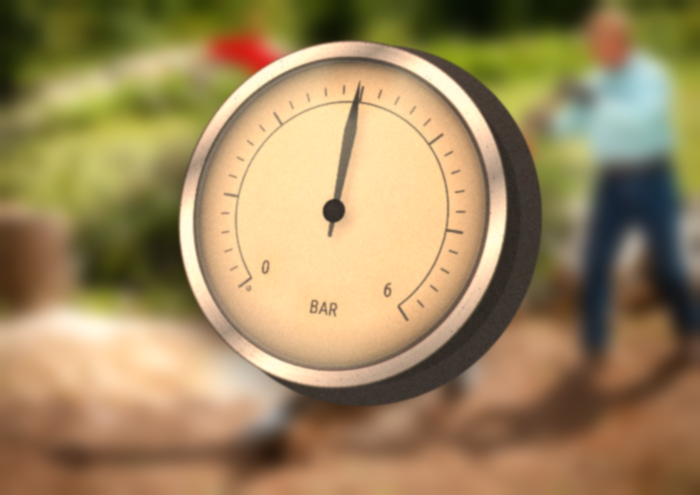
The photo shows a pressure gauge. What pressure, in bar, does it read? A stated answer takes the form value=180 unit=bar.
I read value=3 unit=bar
